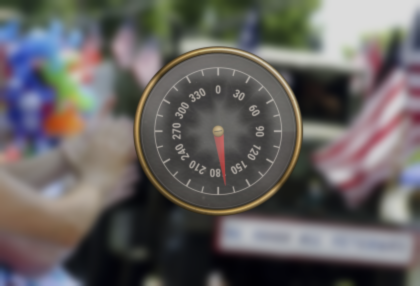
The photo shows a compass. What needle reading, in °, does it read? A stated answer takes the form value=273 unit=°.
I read value=172.5 unit=°
